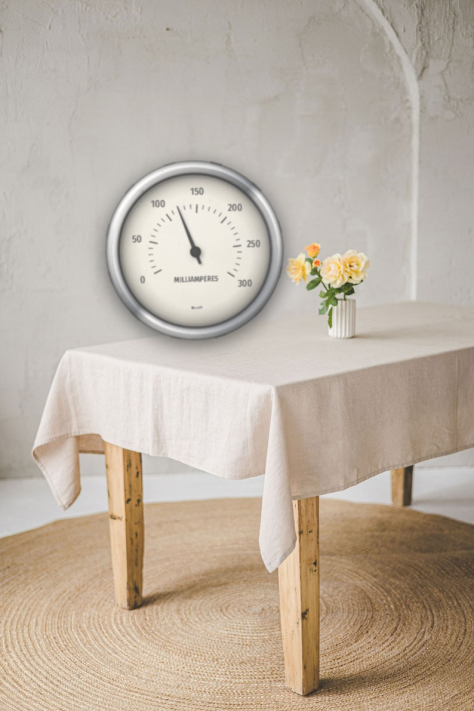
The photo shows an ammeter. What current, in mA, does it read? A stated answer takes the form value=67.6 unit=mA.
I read value=120 unit=mA
